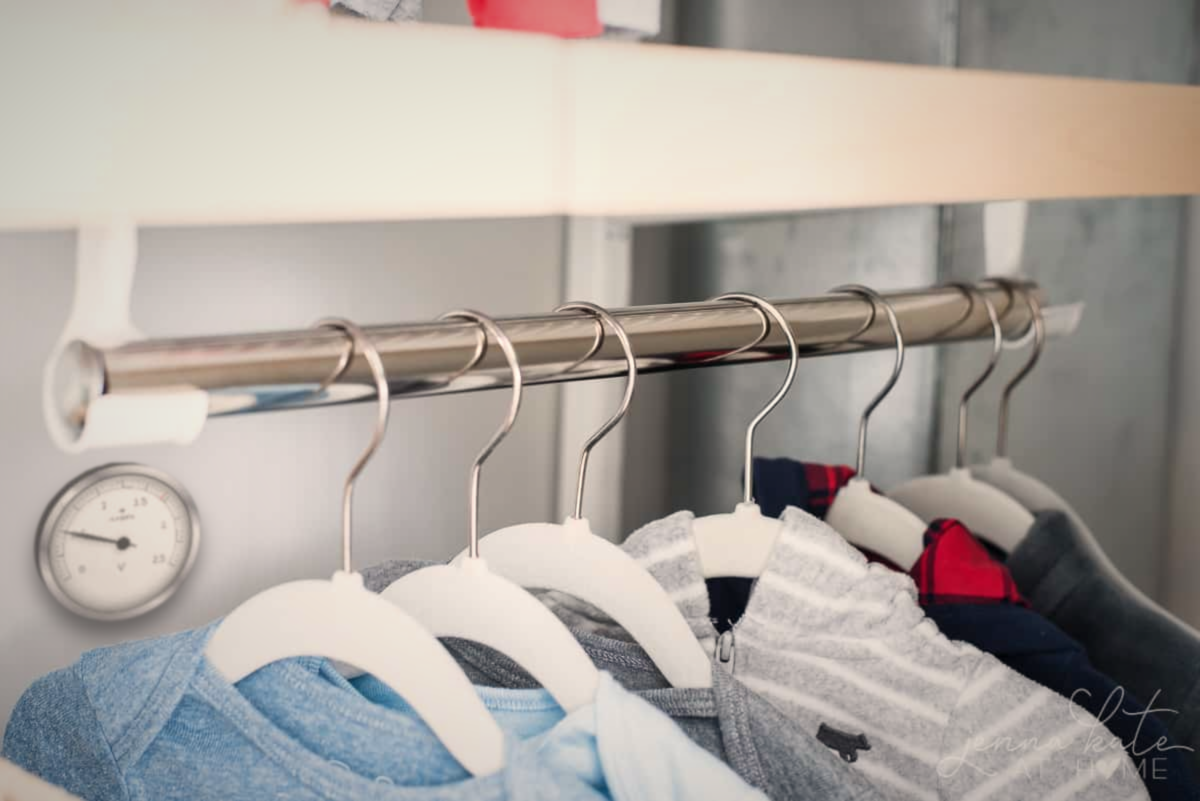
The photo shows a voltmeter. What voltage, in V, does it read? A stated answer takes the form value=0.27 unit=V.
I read value=0.5 unit=V
